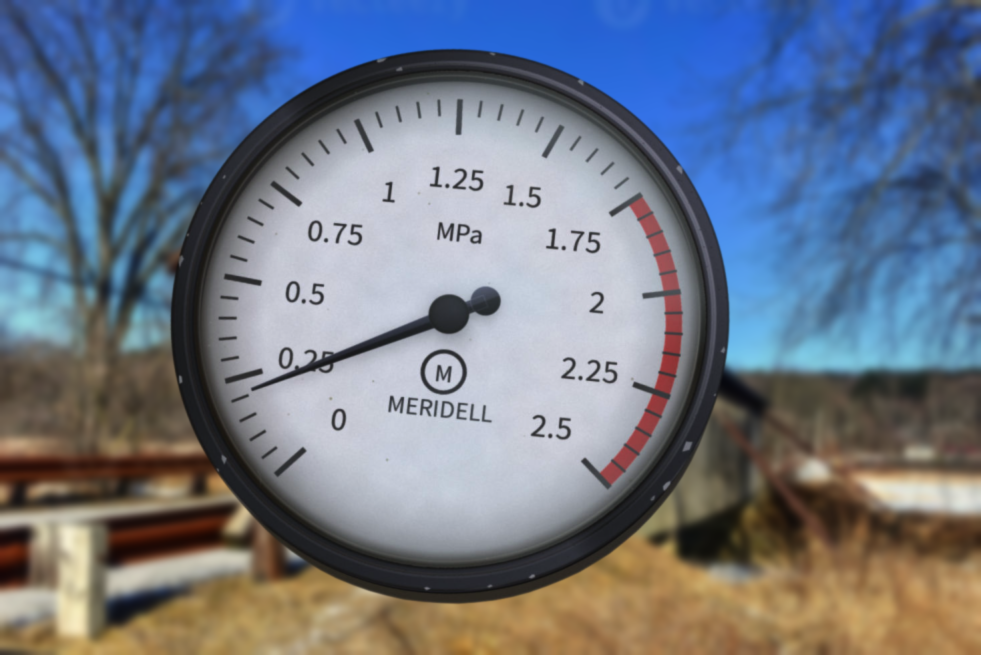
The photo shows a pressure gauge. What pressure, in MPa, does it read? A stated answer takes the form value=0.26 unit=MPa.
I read value=0.2 unit=MPa
